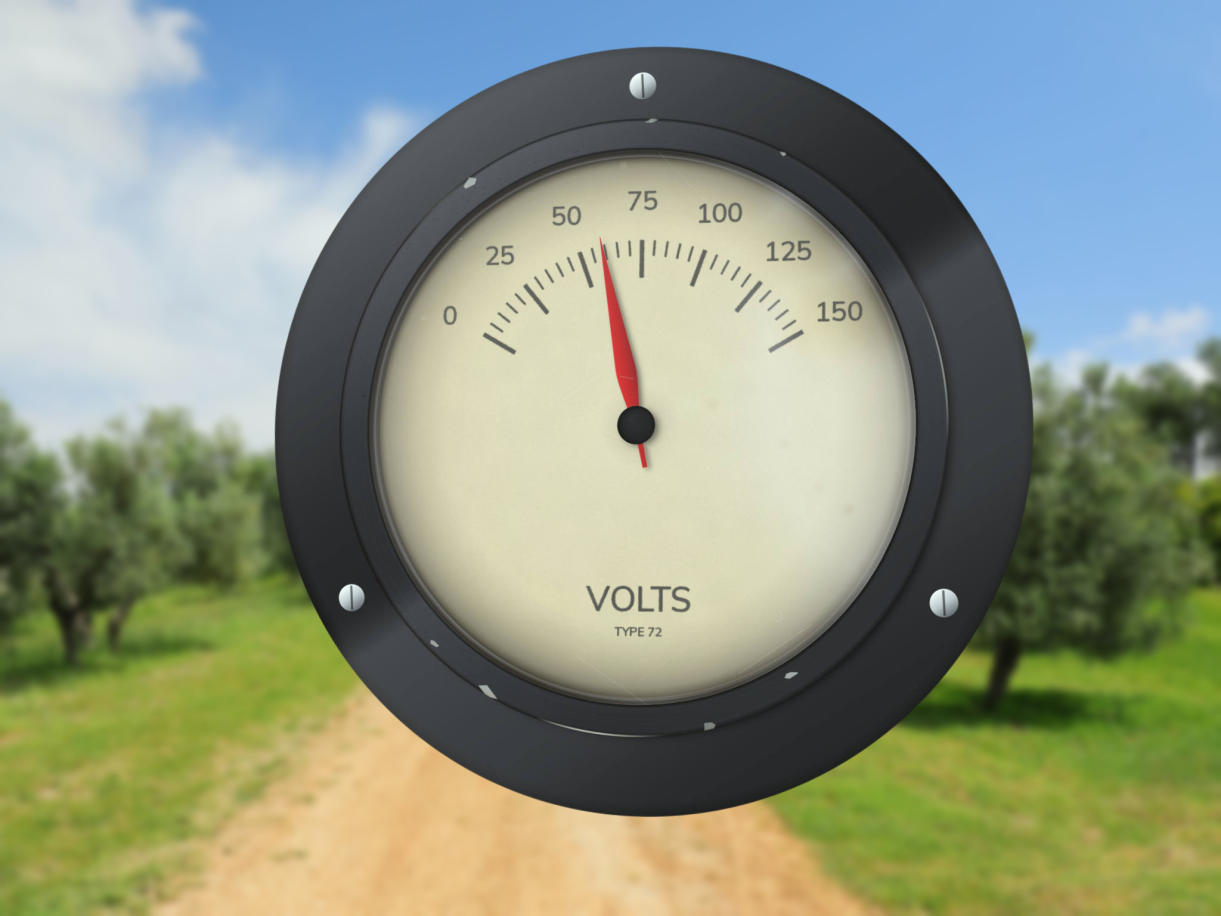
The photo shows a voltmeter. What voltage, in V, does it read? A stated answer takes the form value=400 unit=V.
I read value=60 unit=V
